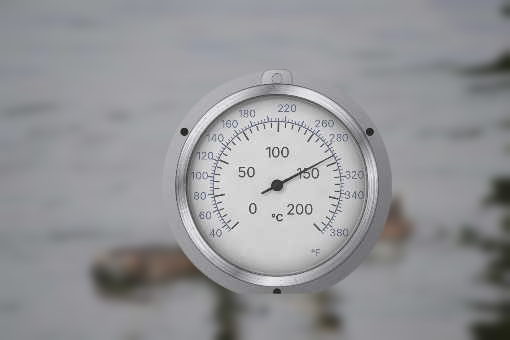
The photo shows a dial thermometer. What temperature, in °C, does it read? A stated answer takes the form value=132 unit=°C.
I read value=145 unit=°C
